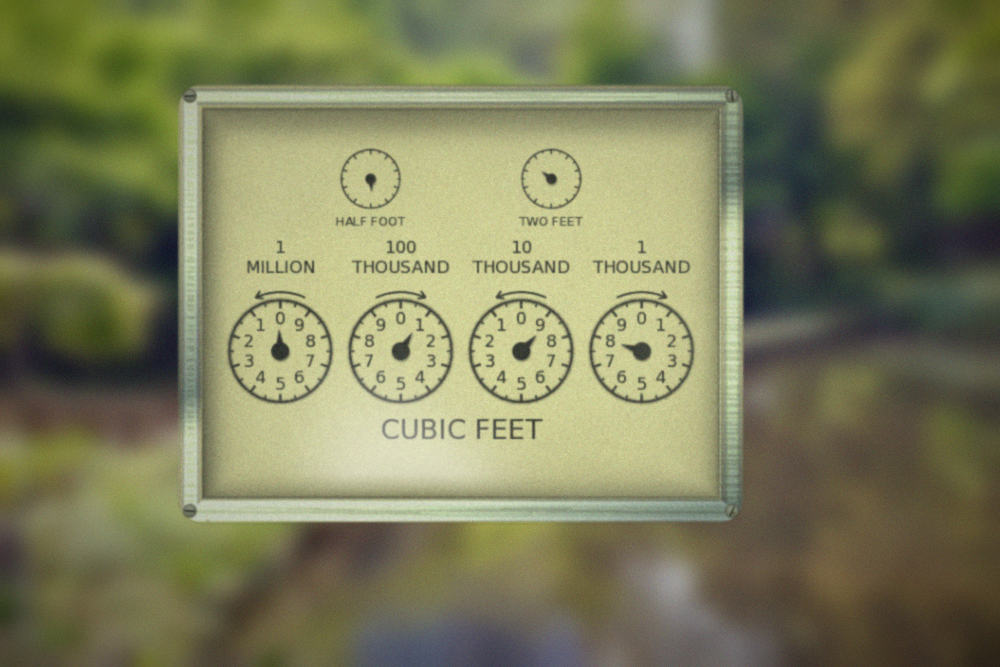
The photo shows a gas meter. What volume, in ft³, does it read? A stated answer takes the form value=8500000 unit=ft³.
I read value=8800 unit=ft³
